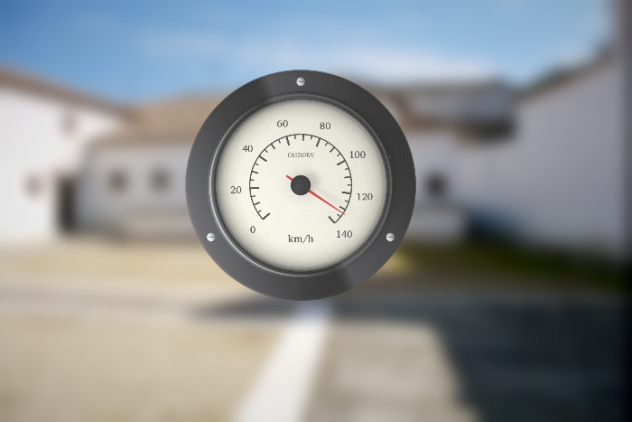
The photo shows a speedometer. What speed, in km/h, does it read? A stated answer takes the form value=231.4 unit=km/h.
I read value=132.5 unit=km/h
